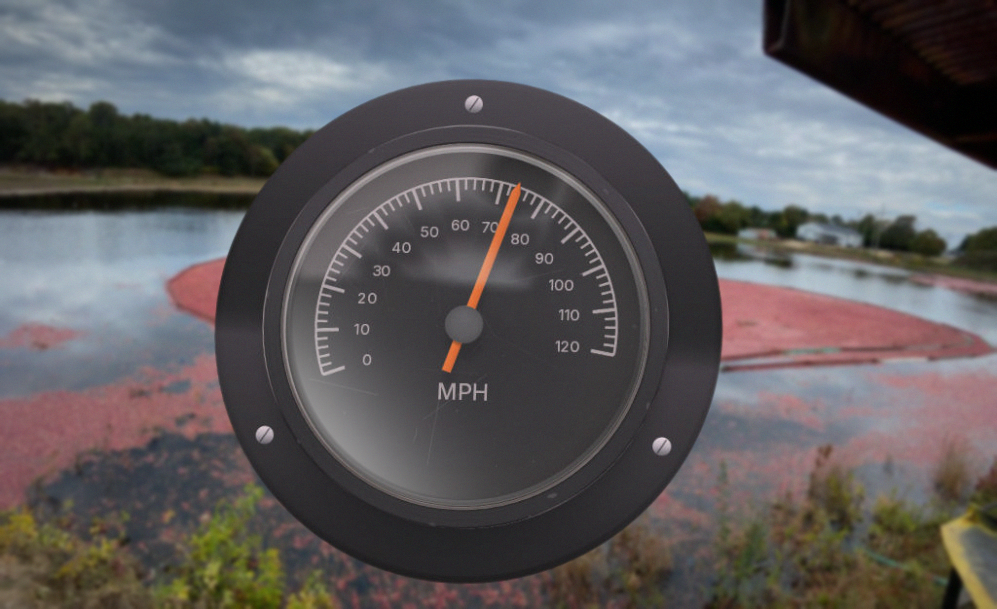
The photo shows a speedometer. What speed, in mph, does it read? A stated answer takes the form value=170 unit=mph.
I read value=74 unit=mph
